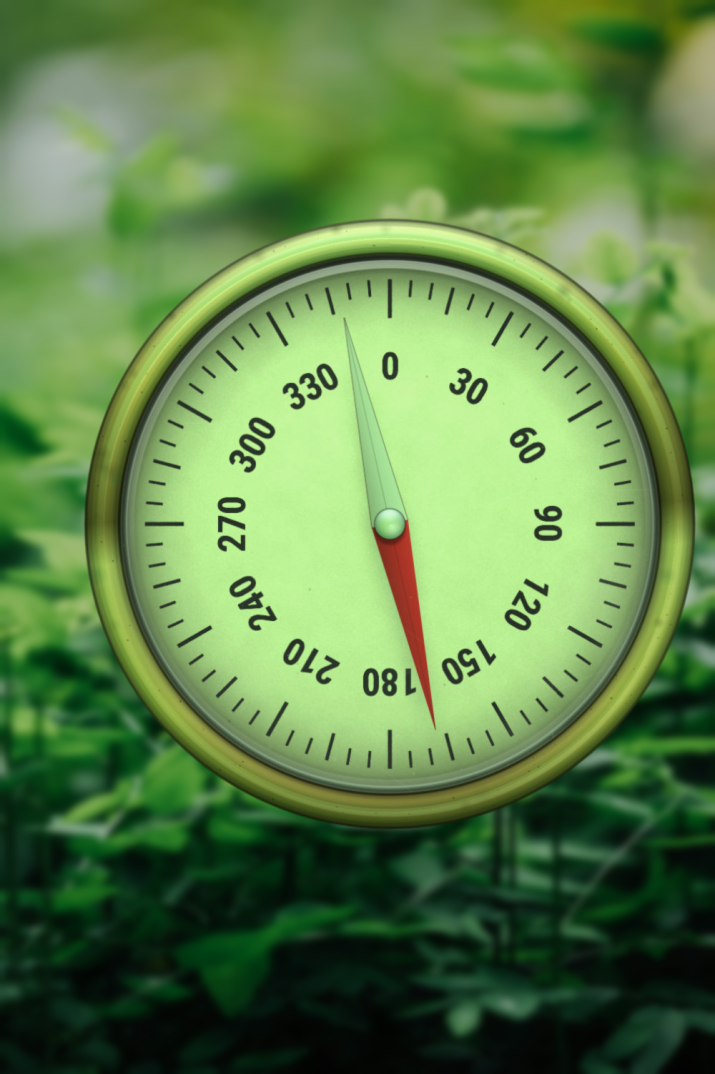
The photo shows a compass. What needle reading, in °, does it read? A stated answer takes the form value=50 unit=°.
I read value=167.5 unit=°
